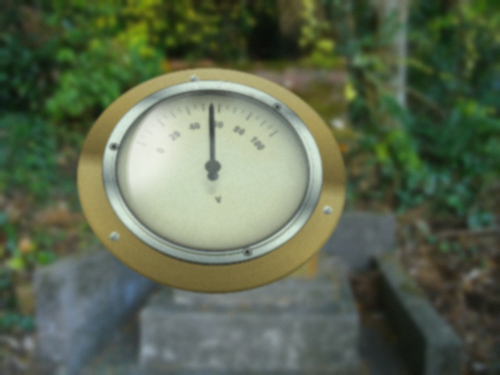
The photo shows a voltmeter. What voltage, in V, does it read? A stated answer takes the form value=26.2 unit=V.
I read value=55 unit=V
